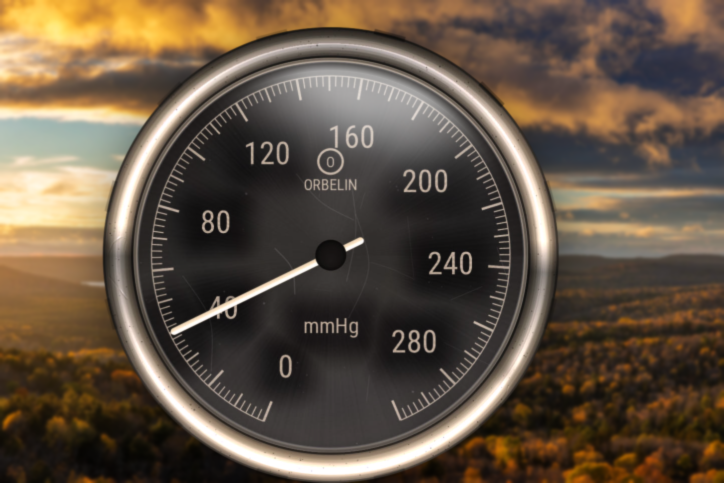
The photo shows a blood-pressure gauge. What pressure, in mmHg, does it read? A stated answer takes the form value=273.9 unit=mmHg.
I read value=40 unit=mmHg
